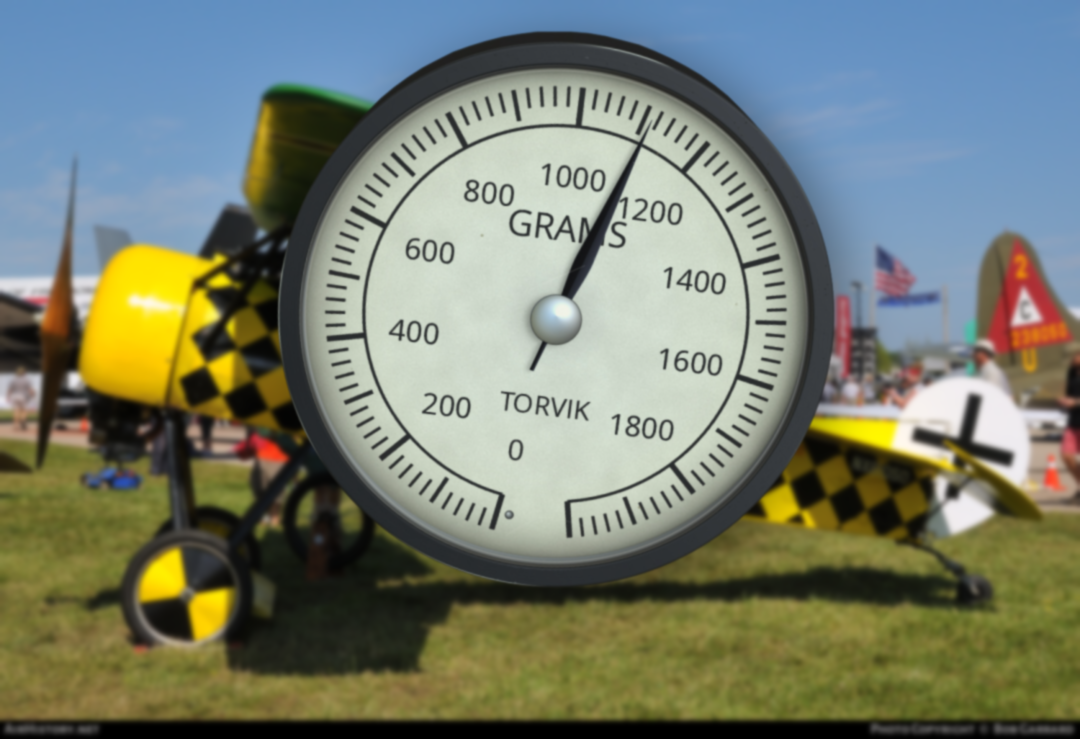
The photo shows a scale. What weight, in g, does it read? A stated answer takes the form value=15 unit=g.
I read value=1110 unit=g
